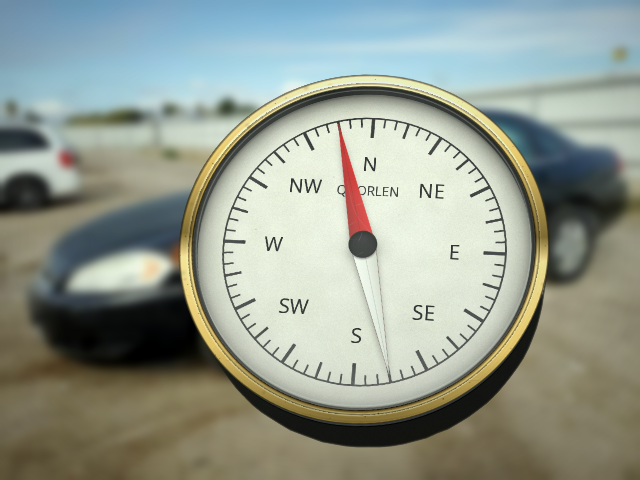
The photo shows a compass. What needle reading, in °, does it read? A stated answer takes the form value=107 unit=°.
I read value=345 unit=°
